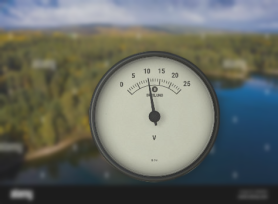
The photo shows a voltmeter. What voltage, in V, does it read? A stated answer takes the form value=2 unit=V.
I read value=10 unit=V
